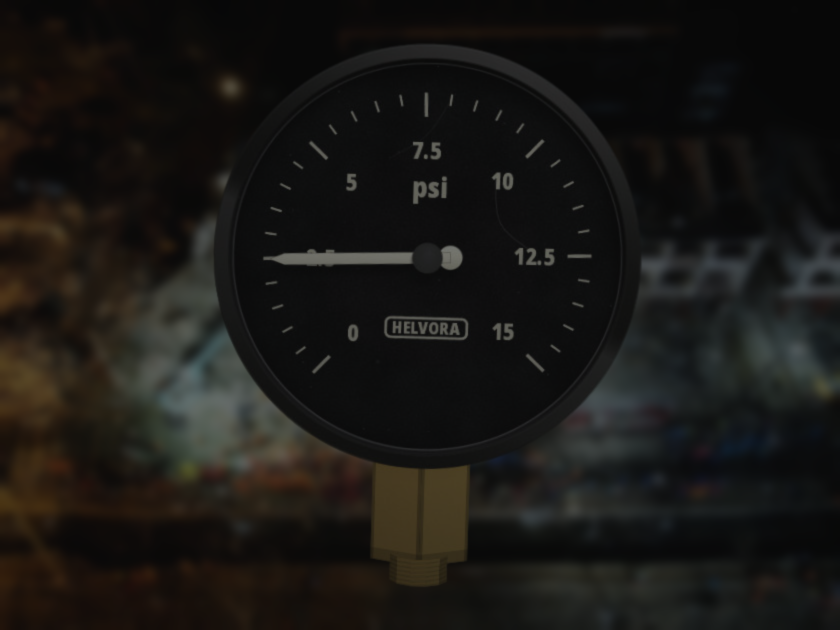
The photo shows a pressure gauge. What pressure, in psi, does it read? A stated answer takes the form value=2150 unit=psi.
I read value=2.5 unit=psi
